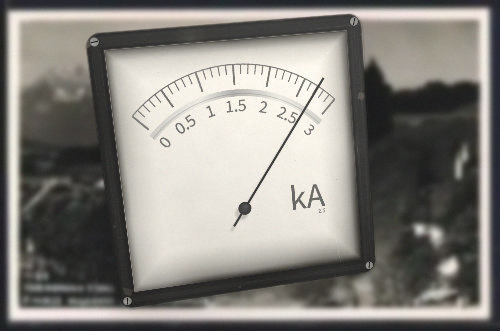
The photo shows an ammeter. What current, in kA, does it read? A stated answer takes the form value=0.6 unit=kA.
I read value=2.7 unit=kA
